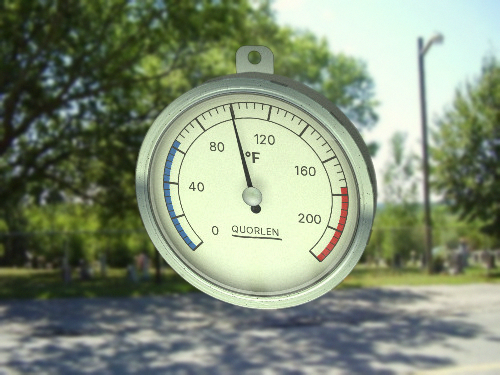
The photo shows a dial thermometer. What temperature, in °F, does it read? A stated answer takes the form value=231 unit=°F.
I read value=100 unit=°F
